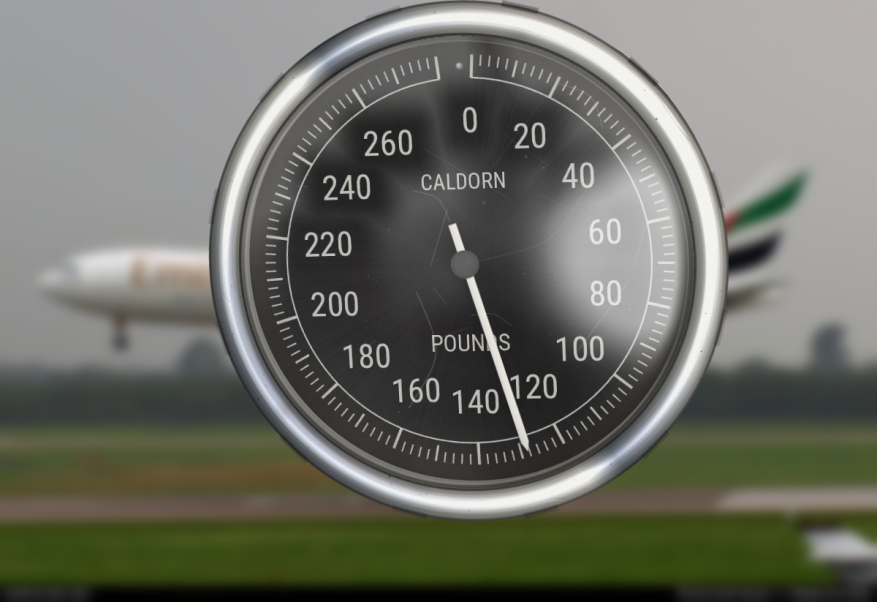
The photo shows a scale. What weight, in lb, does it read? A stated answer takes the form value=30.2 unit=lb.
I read value=128 unit=lb
